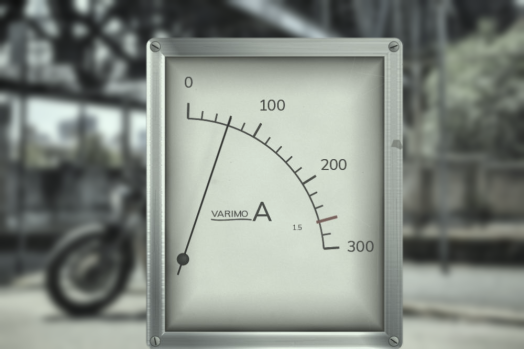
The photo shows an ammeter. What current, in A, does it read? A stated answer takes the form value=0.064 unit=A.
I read value=60 unit=A
